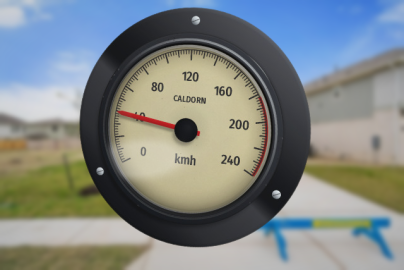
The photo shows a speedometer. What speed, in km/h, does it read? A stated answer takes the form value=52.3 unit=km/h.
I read value=40 unit=km/h
